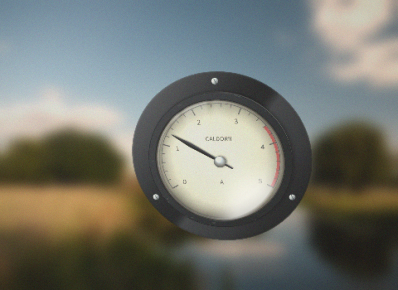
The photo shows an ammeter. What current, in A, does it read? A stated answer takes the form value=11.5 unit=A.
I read value=1.3 unit=A
